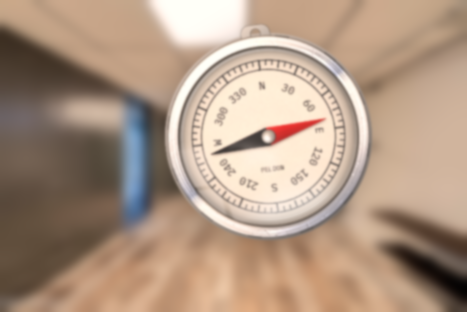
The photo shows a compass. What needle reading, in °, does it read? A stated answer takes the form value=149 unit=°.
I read value=80 unit=°
